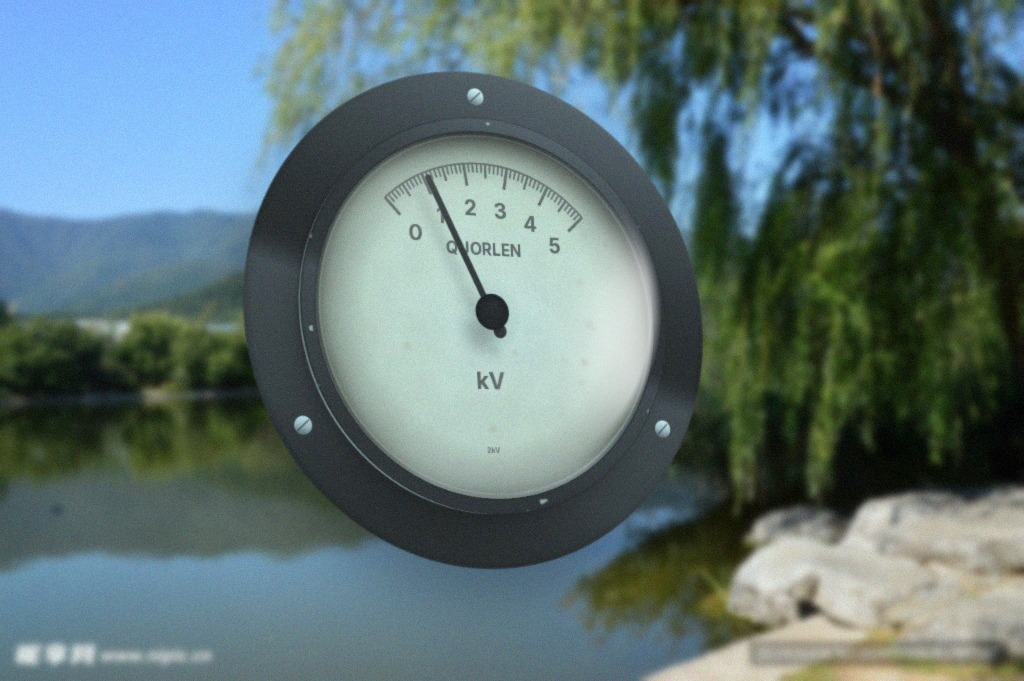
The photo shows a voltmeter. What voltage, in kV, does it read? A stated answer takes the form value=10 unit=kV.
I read value=1 unit=kV
